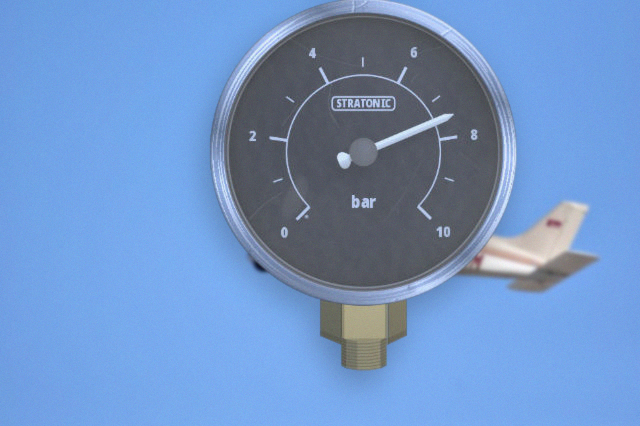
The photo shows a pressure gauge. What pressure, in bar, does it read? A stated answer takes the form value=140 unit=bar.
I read value=7.5 unit=bar
